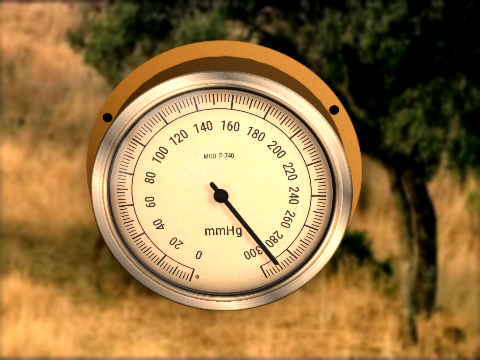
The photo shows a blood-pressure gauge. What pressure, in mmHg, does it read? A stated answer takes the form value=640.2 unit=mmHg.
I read value=290 unit=mmHg
